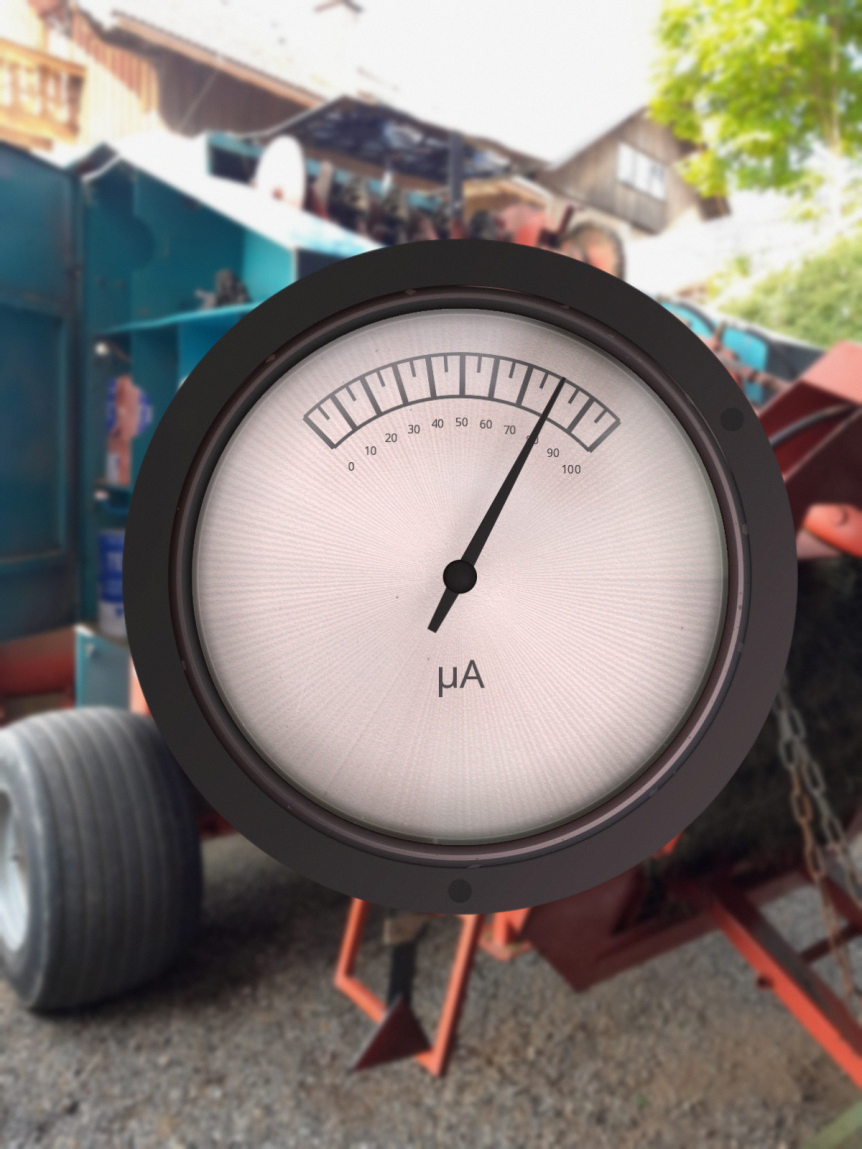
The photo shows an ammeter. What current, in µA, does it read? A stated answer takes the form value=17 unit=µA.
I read value=80 unit=µA
